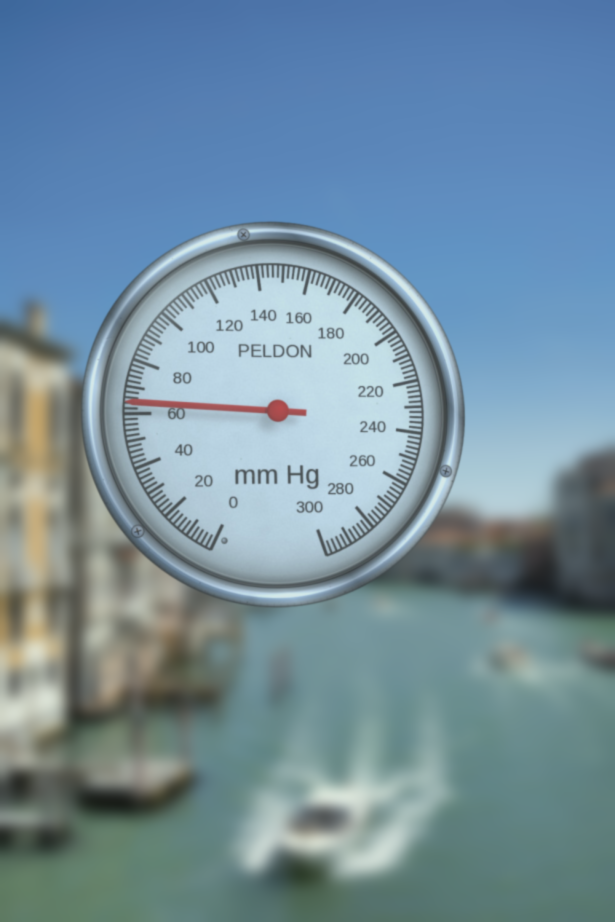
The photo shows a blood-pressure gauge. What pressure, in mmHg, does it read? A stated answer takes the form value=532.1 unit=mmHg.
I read value=64 unit=mmHg
